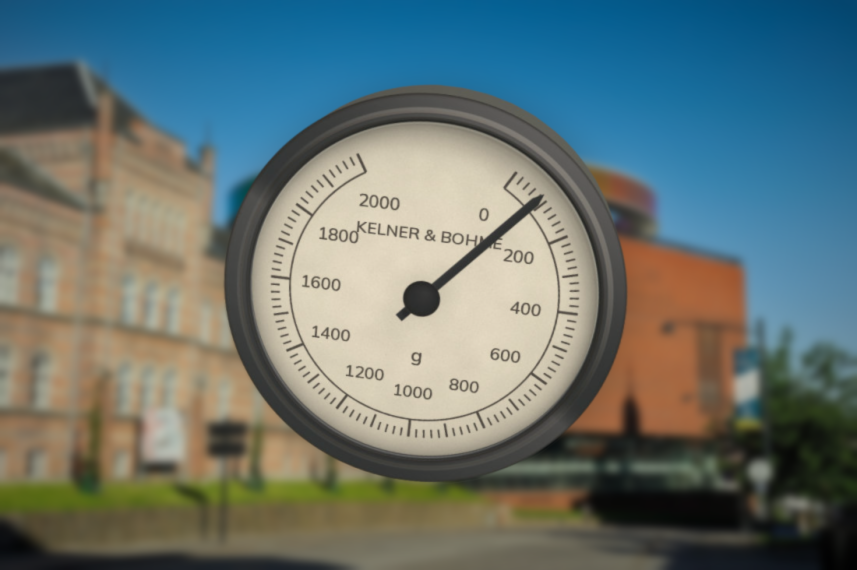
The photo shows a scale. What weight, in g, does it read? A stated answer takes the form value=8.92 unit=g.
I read value=80 unit=g
